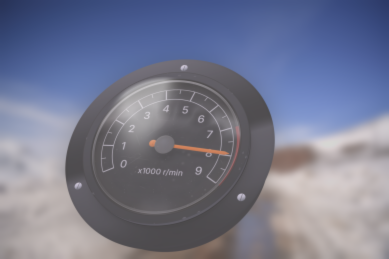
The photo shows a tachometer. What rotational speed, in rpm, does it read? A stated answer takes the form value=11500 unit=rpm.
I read value=8000 unit=rpm
